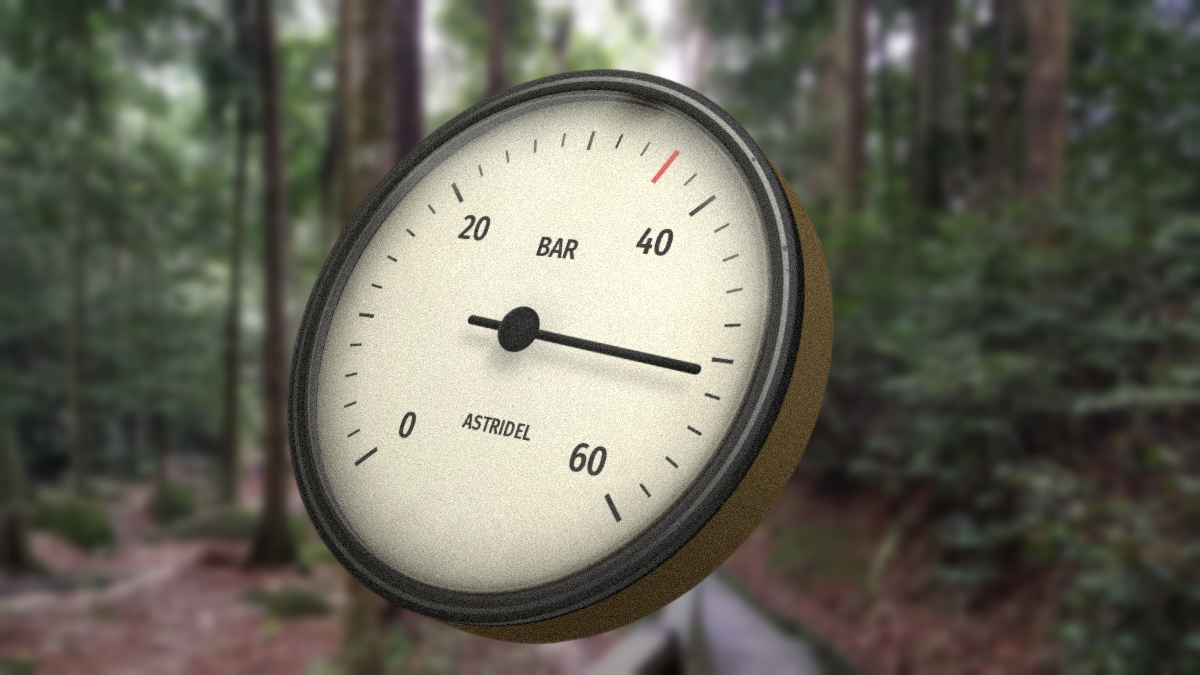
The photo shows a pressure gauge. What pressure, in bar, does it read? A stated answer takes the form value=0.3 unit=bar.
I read value=51 unit=bar
